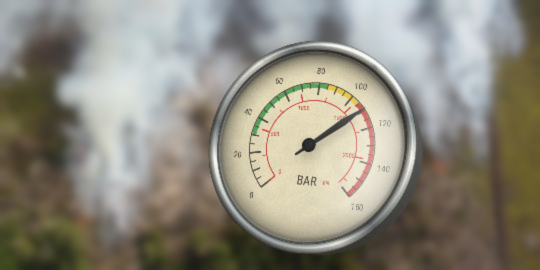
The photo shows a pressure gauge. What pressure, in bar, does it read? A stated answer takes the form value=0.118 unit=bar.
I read value=110 unit=bar
